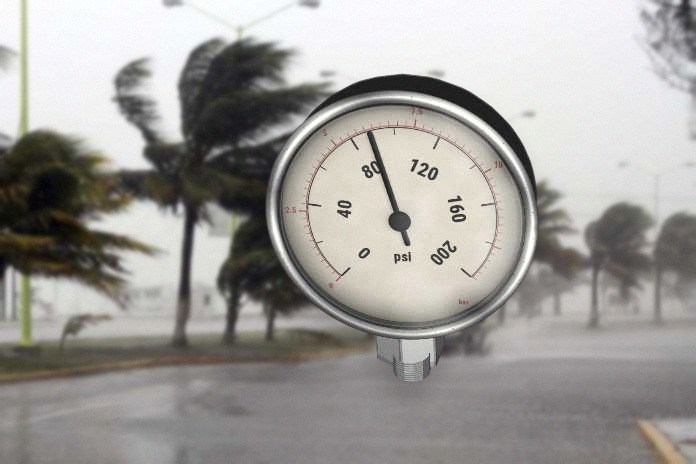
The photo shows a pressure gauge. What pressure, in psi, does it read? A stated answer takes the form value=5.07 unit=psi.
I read value=90 unit=psi
